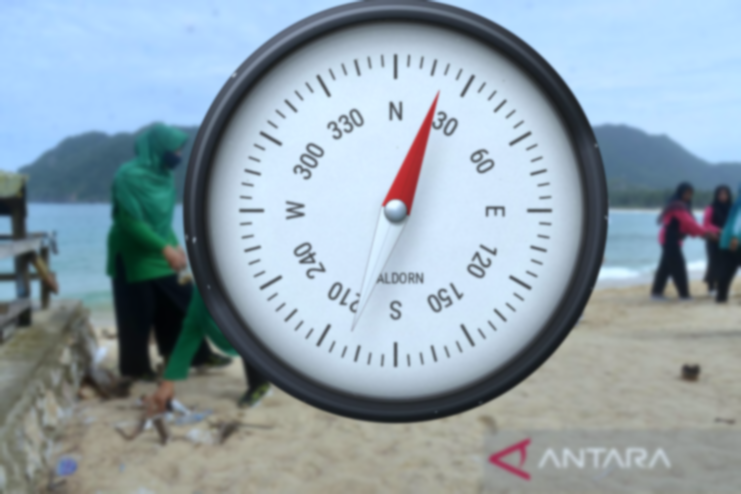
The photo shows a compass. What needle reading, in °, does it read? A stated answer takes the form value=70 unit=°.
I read value=20 unit=°
